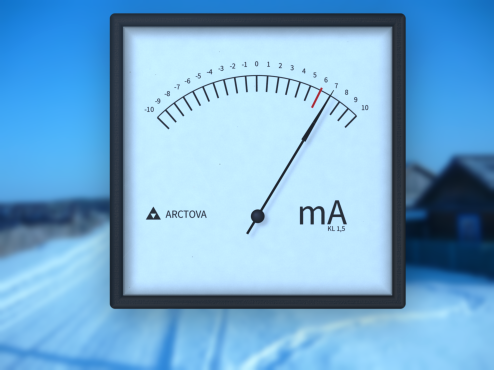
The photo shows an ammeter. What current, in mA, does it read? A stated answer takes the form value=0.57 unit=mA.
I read value=7 unit=mA
